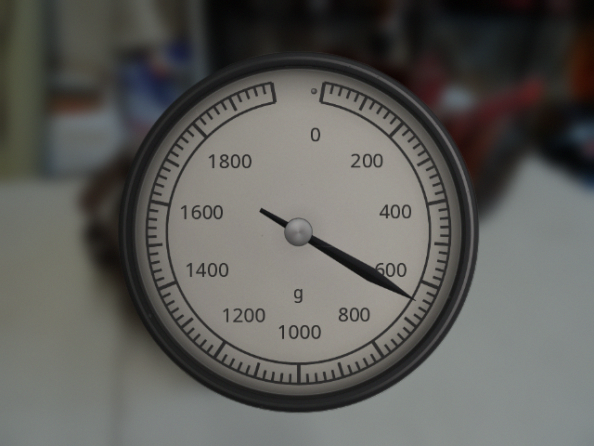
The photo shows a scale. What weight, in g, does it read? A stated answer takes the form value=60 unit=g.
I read value=650 unit=g
